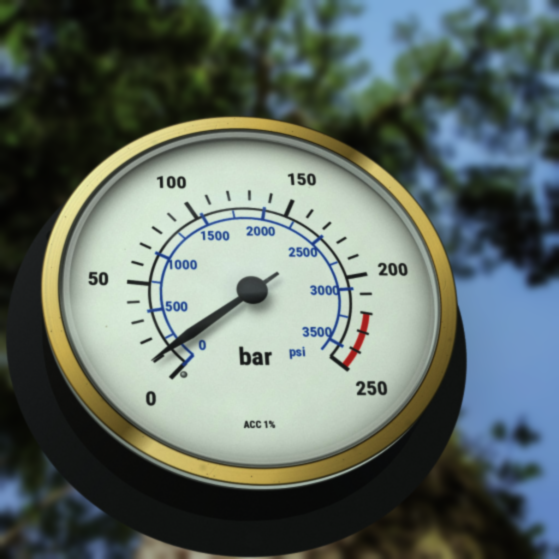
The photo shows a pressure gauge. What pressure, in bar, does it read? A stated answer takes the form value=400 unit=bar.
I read value=10 unit=bar
